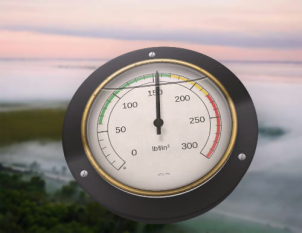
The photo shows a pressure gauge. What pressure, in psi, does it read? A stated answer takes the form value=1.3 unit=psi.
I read value=155 unit=psi
